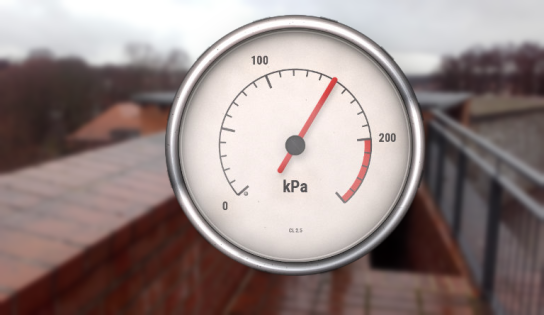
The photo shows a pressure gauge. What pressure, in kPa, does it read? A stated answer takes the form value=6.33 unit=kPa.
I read value=150 unit=kPa
